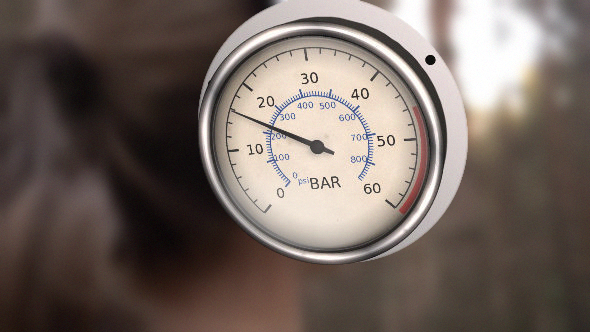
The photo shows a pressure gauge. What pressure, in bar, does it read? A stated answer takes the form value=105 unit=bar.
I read value=16 unit=bar
